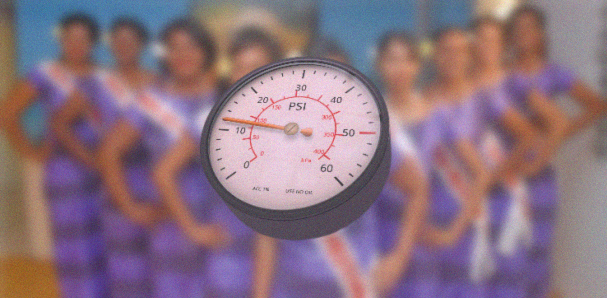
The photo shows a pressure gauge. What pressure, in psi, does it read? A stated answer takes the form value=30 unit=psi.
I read value=12 unit=psi
